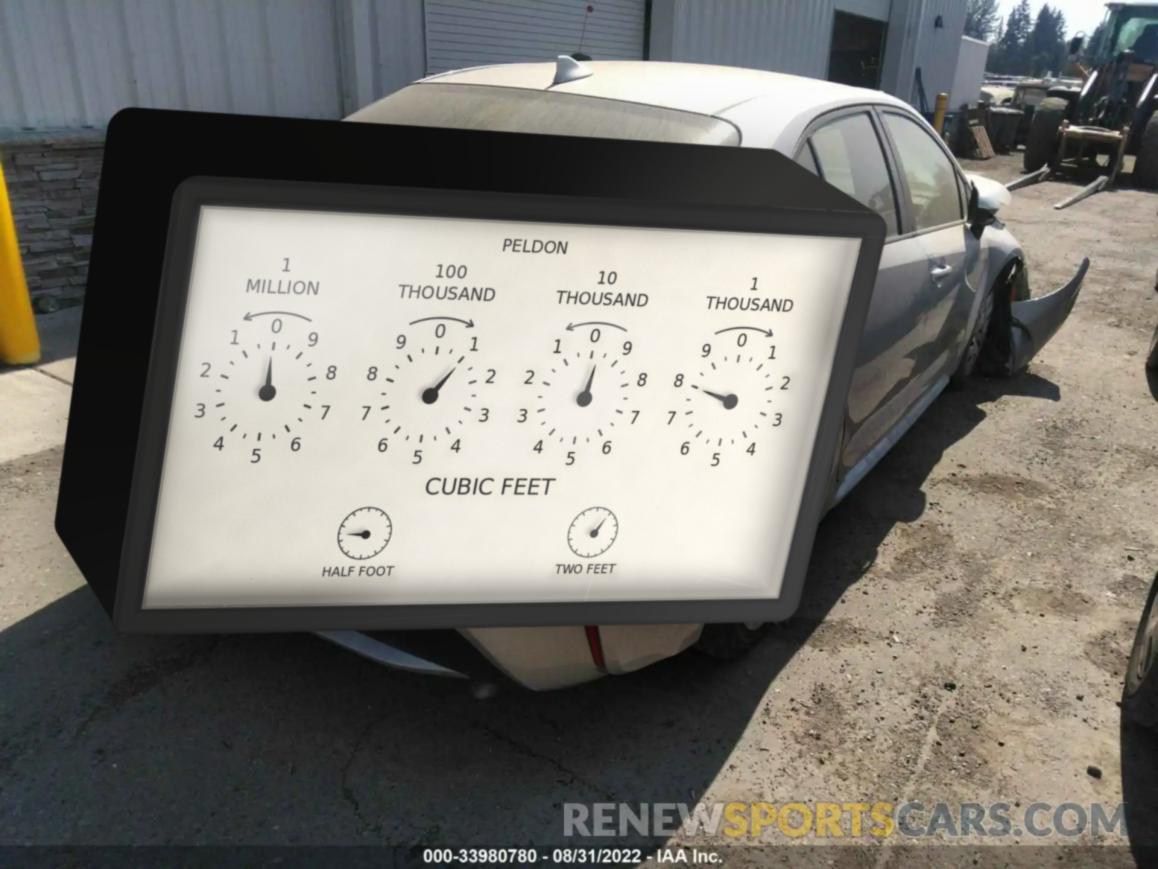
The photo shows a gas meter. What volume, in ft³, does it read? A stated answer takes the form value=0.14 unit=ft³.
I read value=9800 unit=ft³
